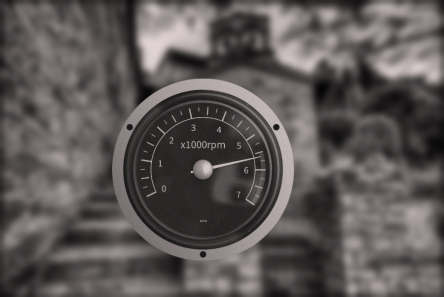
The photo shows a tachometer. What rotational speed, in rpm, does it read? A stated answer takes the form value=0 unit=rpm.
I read value=5625 unit=rpm
